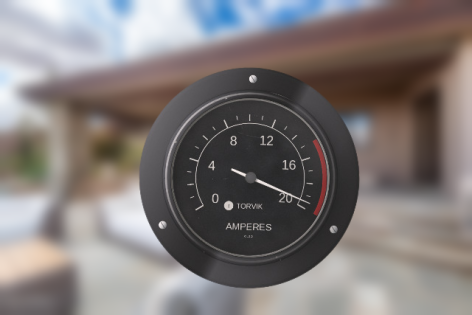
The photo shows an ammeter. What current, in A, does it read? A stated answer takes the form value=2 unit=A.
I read value=19.5 unit=A
